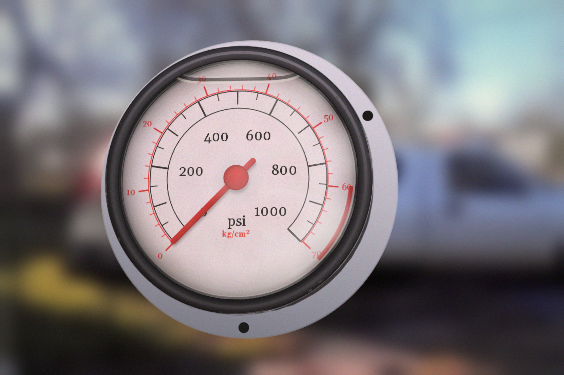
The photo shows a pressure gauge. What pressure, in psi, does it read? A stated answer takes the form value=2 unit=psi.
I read value=0 unit=psi
